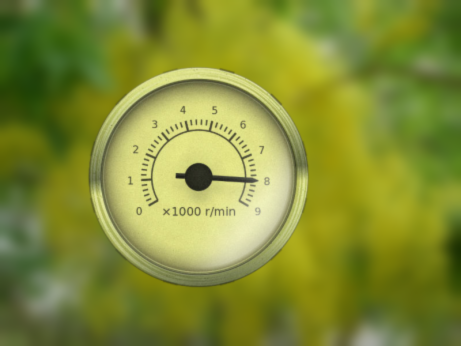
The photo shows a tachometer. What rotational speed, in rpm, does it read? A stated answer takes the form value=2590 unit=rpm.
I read value=8000 unit=rpm
